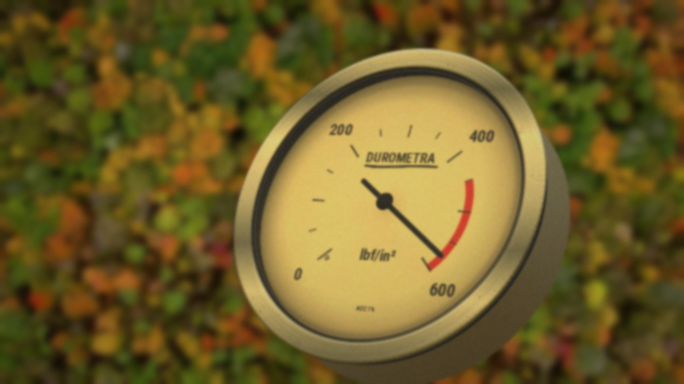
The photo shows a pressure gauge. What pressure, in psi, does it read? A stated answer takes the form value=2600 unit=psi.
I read value=575 unit=psi
